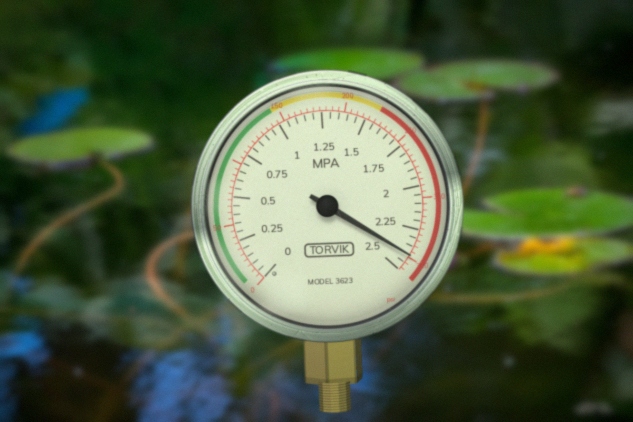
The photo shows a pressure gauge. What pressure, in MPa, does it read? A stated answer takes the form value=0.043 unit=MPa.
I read value=2.4 unit=MPa
